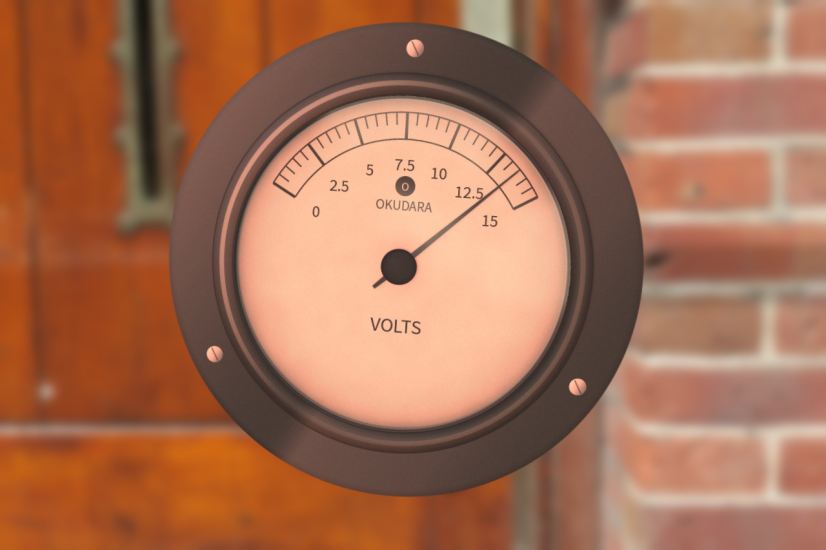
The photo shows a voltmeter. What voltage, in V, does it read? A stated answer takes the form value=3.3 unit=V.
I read value=13.5 unit=V
